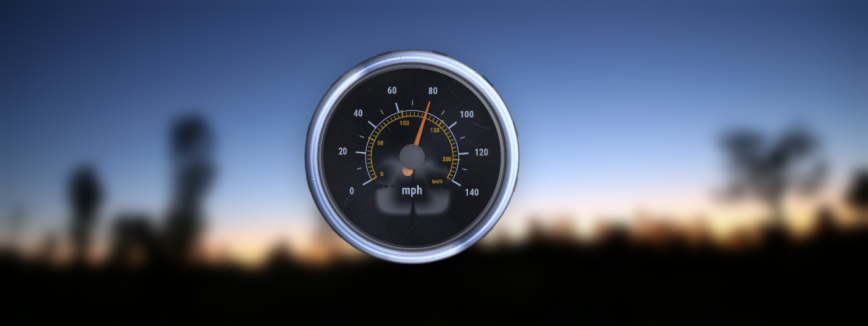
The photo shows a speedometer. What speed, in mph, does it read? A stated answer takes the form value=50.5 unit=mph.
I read value=80 unit=mph
